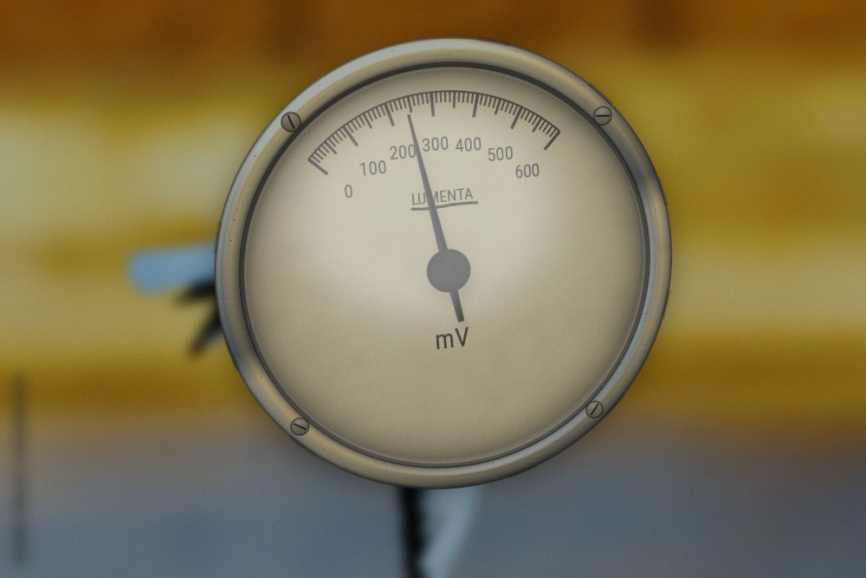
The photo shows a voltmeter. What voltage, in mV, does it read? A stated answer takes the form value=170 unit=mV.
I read value=240 unit=mV
